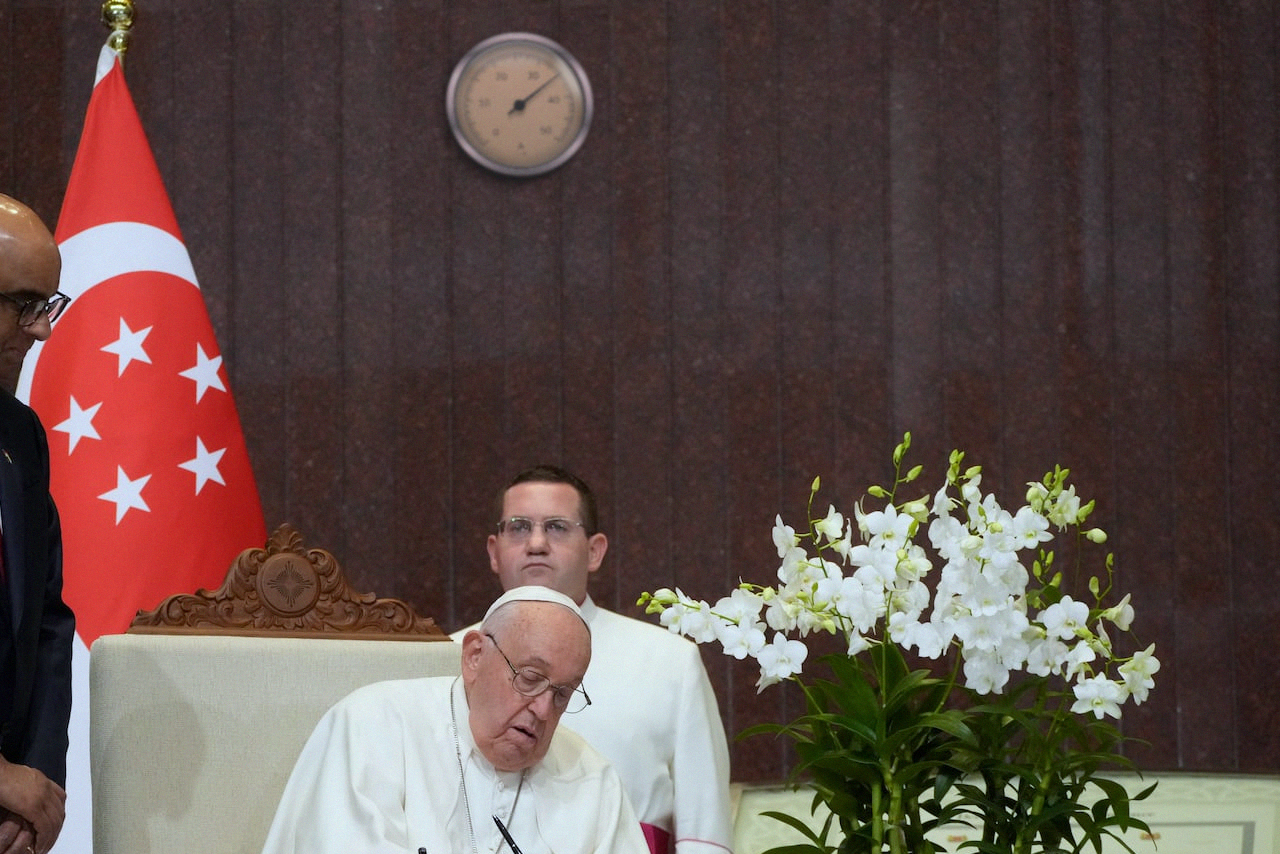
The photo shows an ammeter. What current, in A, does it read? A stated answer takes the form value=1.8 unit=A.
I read value=35 unit=A
